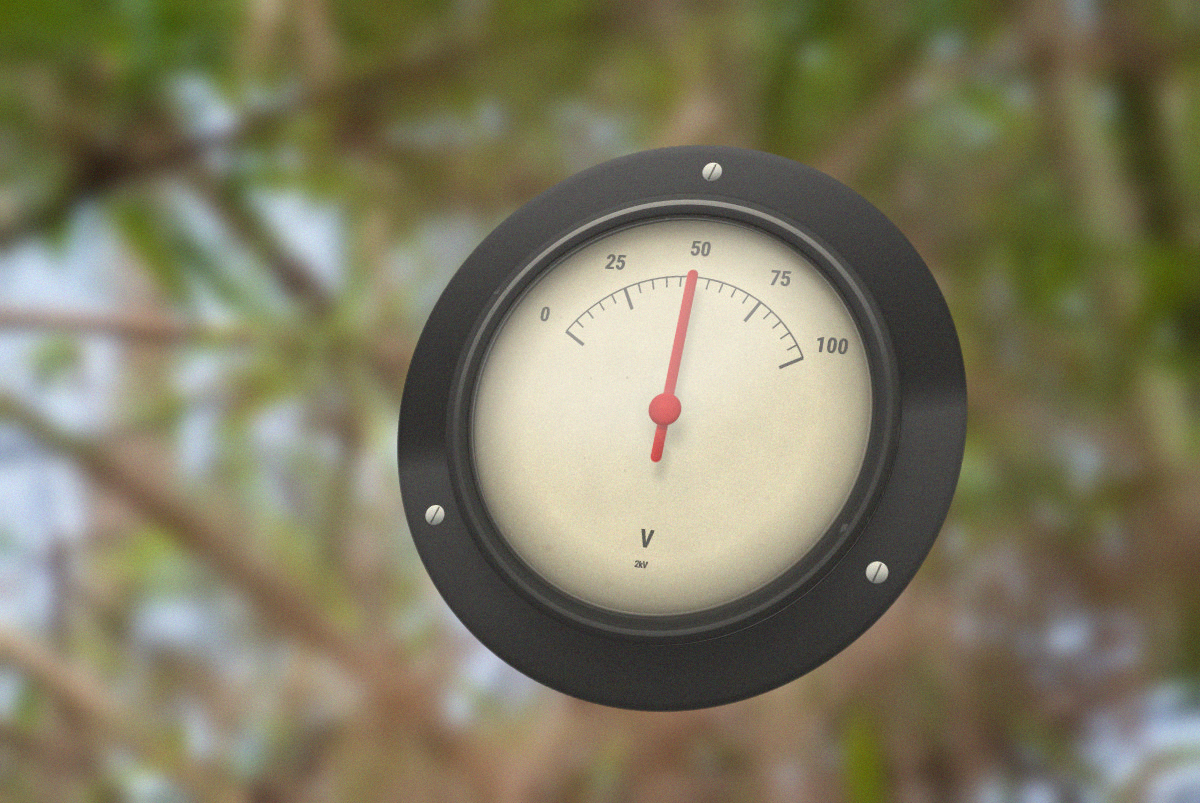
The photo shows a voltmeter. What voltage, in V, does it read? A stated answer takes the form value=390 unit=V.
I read value=50 unit=V
